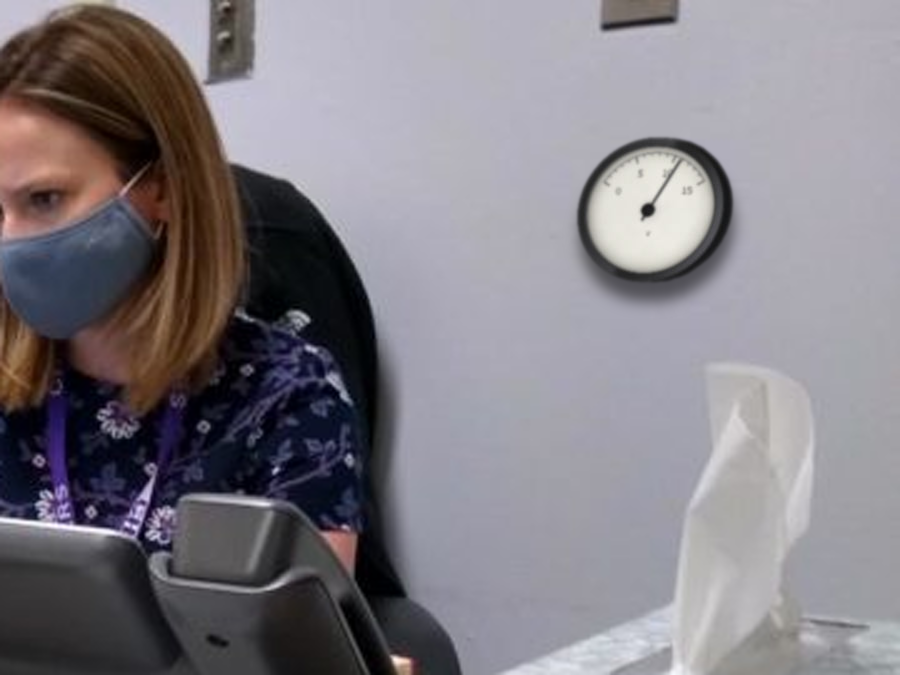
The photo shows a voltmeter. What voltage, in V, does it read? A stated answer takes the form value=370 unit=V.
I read value=11 unit=V
